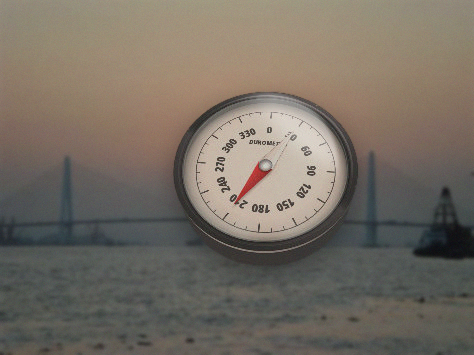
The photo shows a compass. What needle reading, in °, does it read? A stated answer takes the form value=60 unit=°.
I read value=210 unit=°
